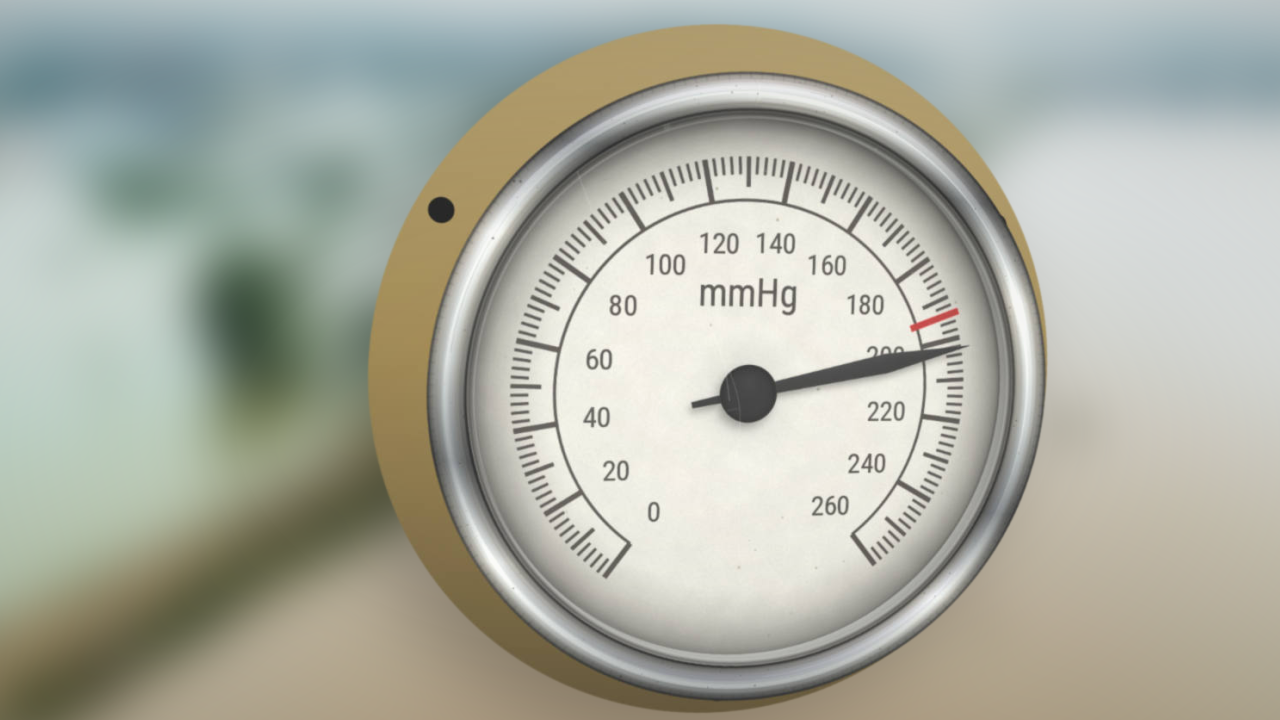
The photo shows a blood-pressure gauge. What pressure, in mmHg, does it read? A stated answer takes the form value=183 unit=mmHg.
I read value=202 unit=mmHg
